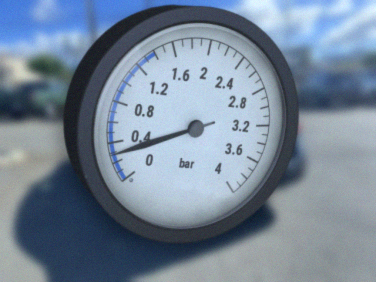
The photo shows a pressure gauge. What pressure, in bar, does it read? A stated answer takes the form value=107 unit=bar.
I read value=0.3 unit=bar
